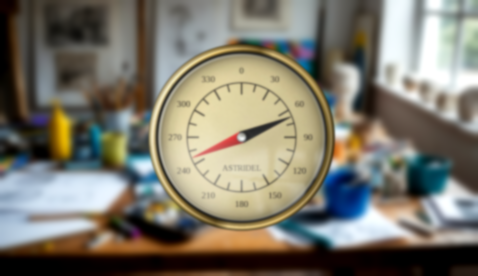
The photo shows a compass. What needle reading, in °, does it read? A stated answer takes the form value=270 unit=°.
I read value=247.5 unit=°
